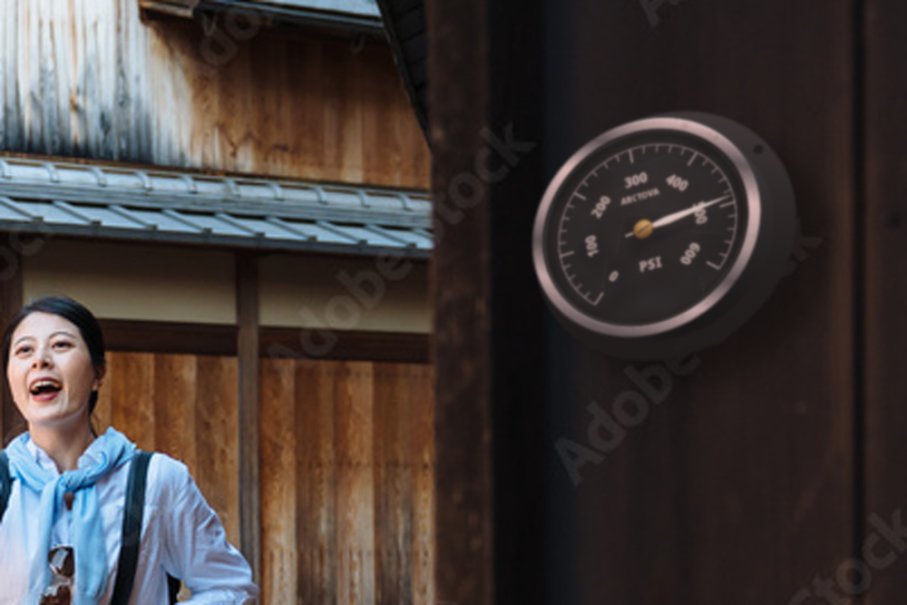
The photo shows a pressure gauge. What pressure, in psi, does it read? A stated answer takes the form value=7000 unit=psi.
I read value=490 unit=psi
